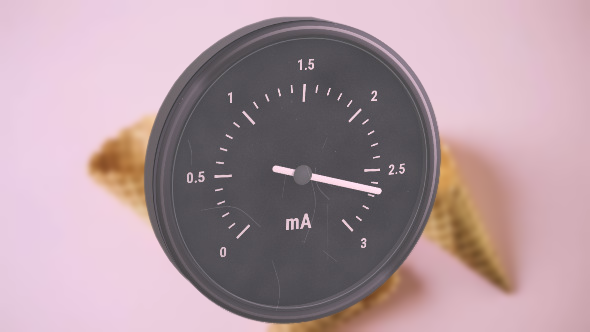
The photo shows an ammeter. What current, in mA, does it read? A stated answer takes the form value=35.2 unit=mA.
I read value=2.65 unit=mA
